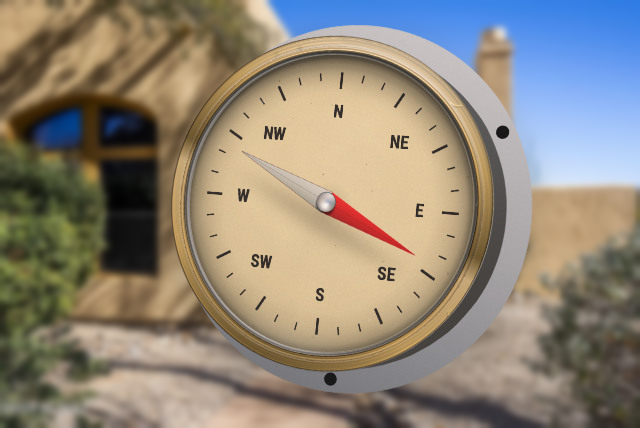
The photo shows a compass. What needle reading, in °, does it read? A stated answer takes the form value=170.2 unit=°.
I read value=115 unit=°
